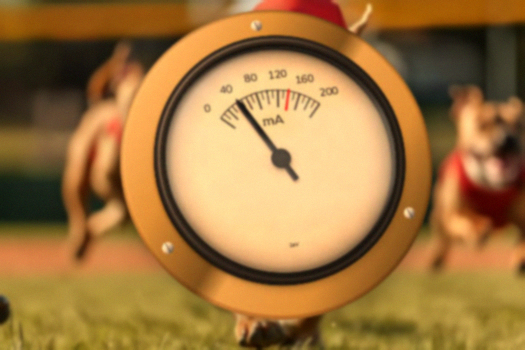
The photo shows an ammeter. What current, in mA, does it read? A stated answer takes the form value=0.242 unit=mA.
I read value=40 unit=mA
